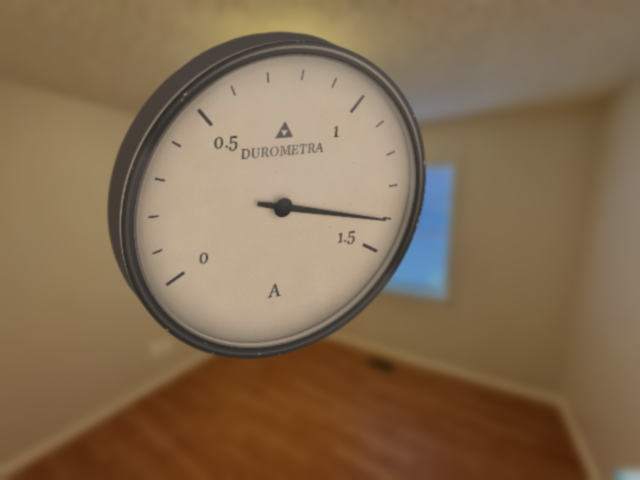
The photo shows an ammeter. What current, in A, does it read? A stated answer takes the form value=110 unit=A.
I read value=1.4 unit=A
